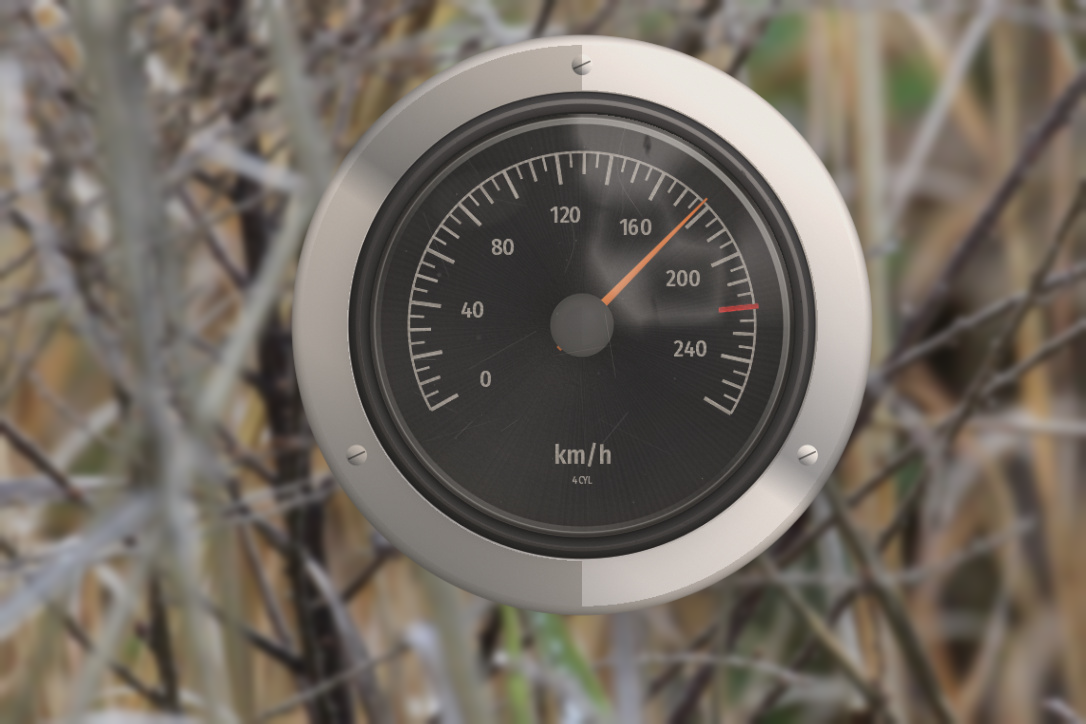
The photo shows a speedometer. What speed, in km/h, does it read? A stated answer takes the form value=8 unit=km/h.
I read value=177.5 unit=km/h
